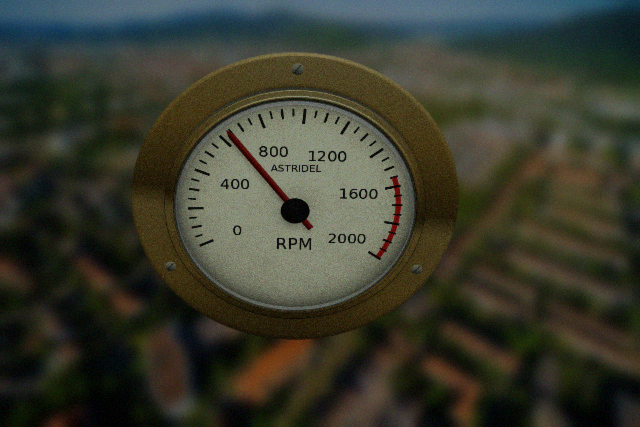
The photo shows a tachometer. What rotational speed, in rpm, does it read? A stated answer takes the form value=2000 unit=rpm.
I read value=650 unit=rpm
